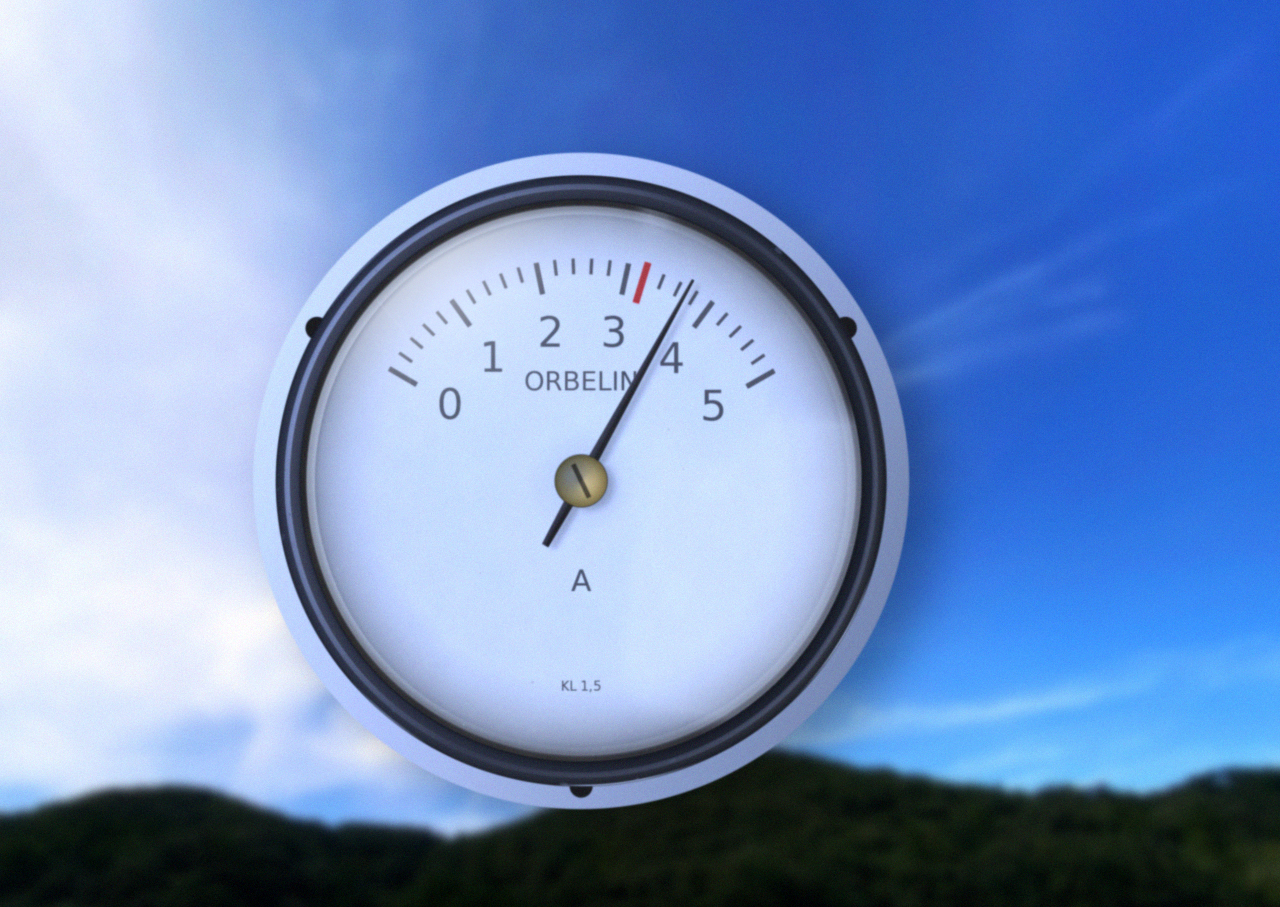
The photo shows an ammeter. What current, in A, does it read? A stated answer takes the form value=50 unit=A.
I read value=3.7 unit=A
